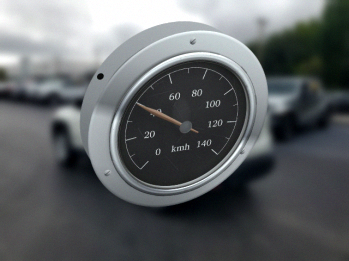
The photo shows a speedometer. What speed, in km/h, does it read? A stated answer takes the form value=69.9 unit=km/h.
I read value=40 unit=km/h
